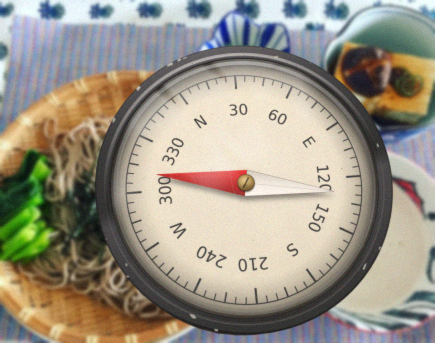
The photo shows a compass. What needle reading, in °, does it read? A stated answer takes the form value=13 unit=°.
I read value=310 unit=°
